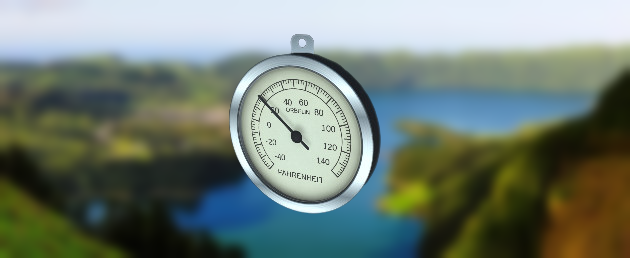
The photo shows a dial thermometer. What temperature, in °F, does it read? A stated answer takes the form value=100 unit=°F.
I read value=20 unit=°F
